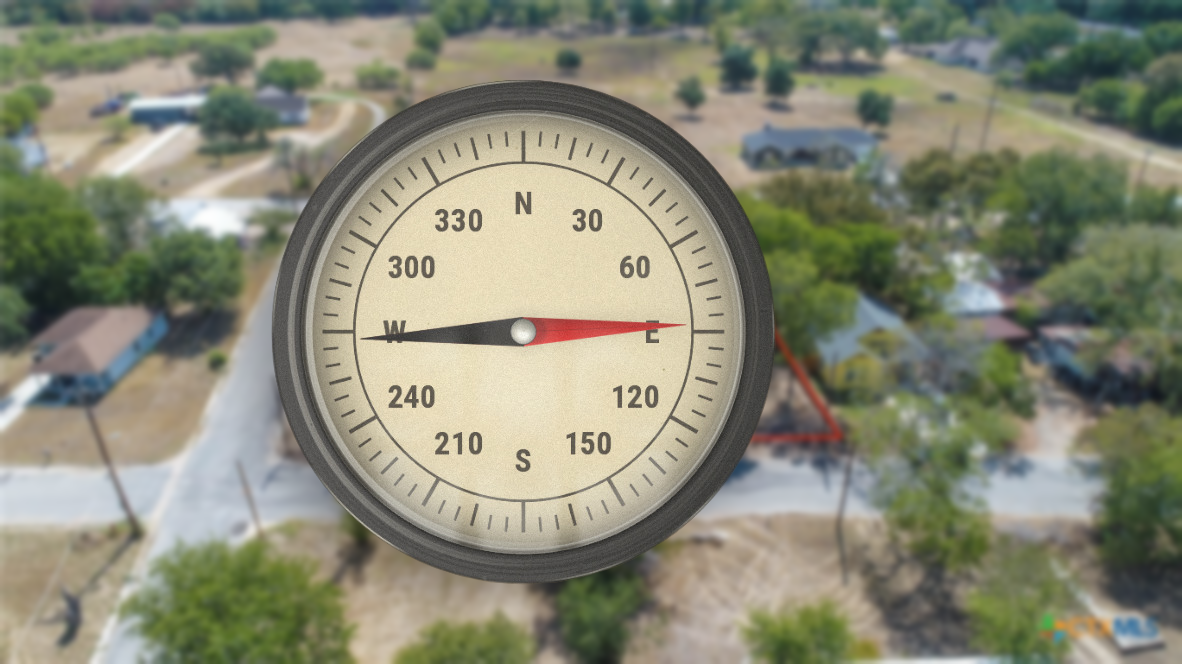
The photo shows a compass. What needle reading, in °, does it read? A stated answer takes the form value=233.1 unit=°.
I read value=87.5 unit=°
